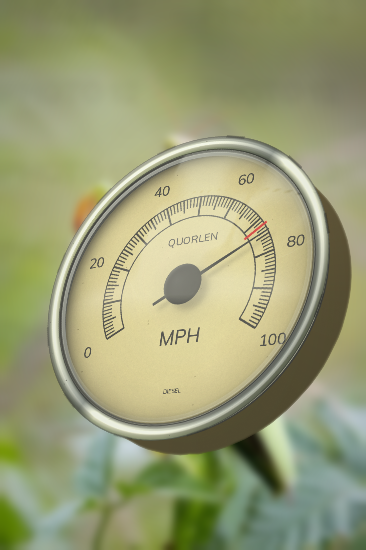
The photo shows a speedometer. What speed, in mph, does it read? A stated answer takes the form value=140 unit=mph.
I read value=75 unit=mph
